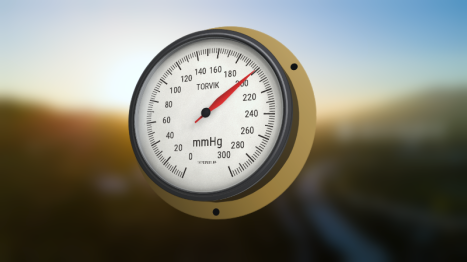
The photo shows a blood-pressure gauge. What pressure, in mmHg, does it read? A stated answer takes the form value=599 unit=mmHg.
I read value=200 unit=mmHg
